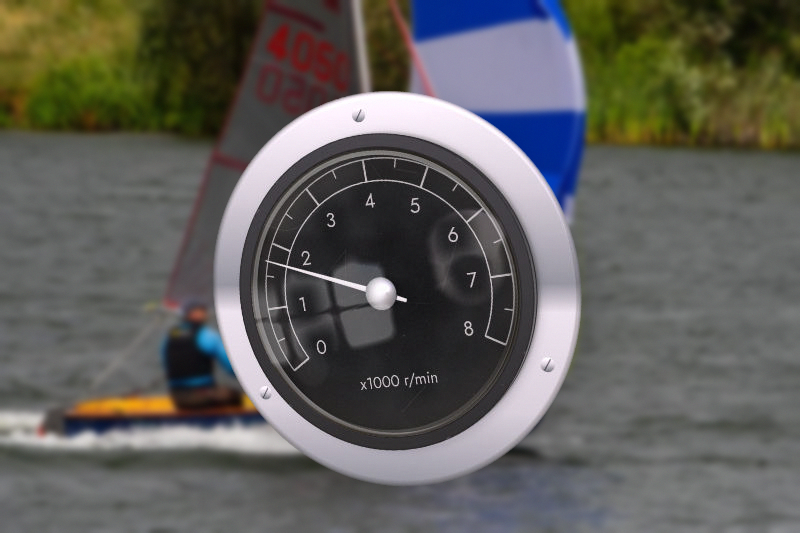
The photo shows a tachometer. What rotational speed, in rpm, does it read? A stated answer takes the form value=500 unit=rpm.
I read value=1750 unit=rpm
